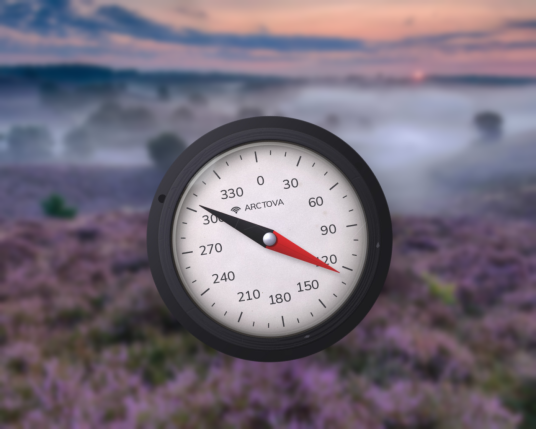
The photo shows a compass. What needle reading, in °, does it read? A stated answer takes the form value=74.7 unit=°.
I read value=125 unit=°
